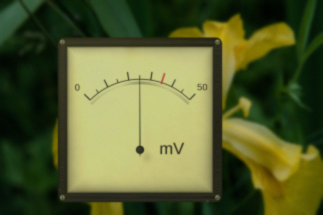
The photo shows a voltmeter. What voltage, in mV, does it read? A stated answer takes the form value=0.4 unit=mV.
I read value=25 unit=mV
